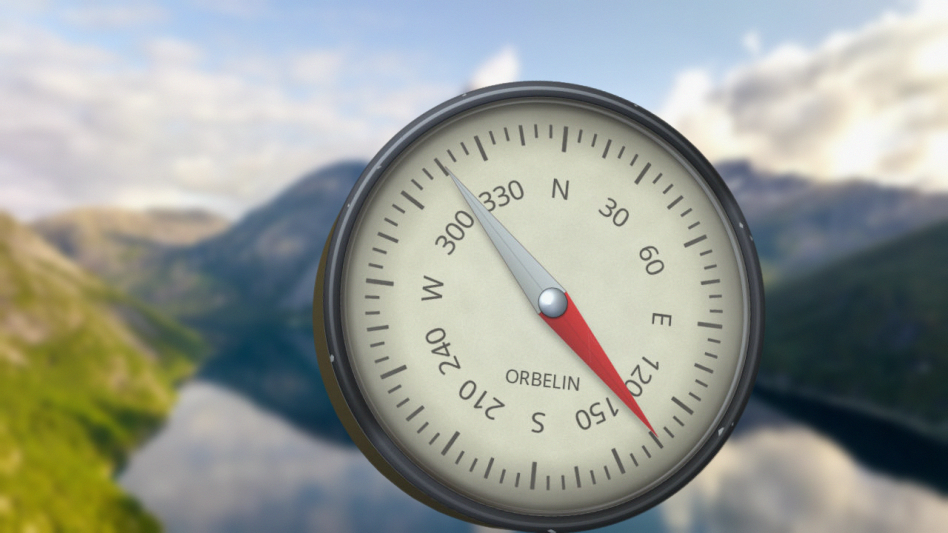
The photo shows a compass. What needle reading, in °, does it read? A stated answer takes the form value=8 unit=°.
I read value=135 unit=°
